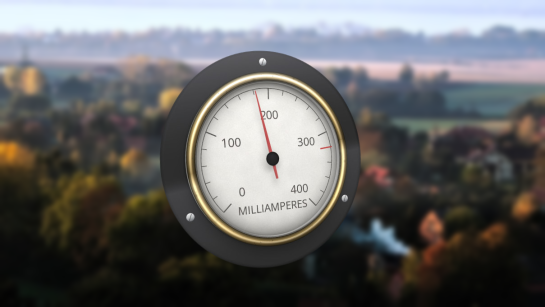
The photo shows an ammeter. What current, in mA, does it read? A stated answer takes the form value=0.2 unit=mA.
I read value=180 unit=mA
